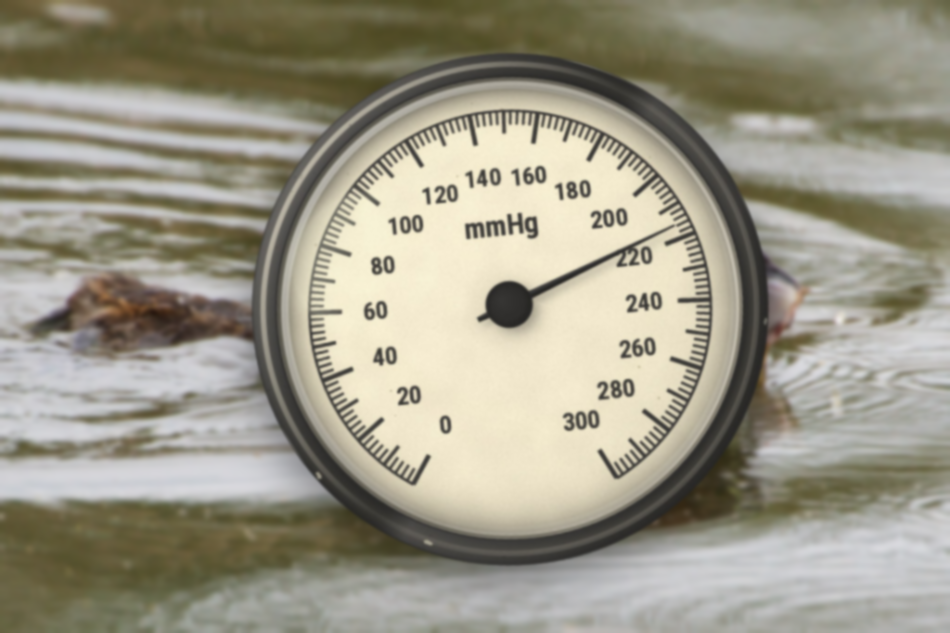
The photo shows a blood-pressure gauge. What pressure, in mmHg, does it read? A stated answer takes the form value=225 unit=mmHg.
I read value=216 unit=mmHg
